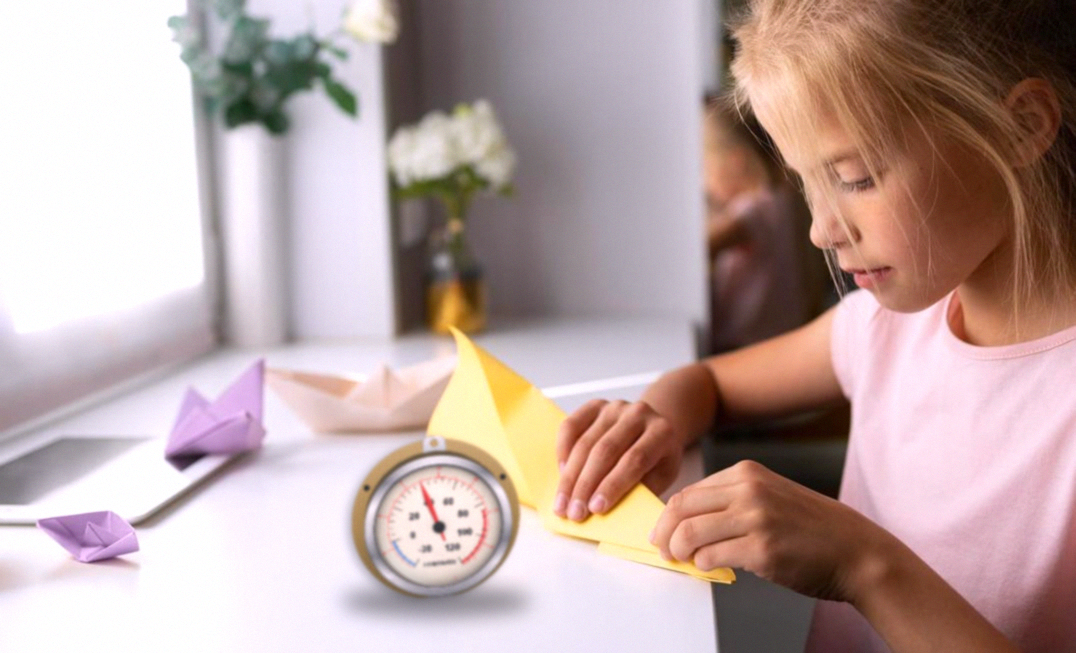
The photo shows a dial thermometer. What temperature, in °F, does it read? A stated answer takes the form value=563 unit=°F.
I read value=40 unit=°F
